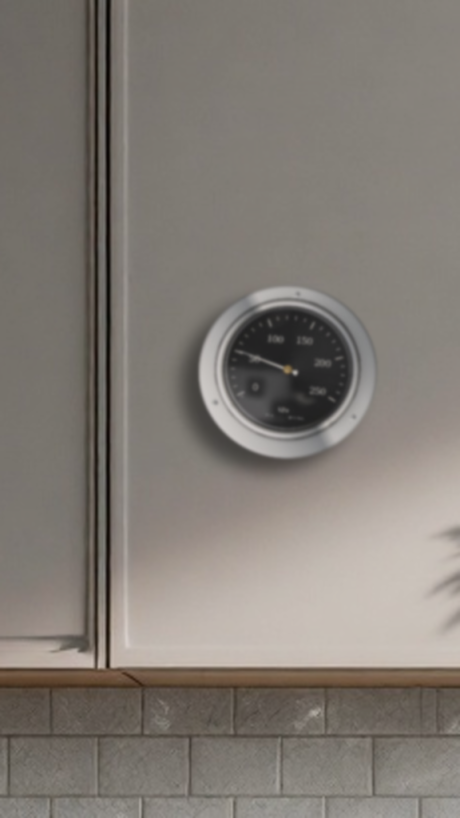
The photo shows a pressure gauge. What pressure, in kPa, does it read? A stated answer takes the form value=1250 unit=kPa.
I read value=50 unit=kPa
